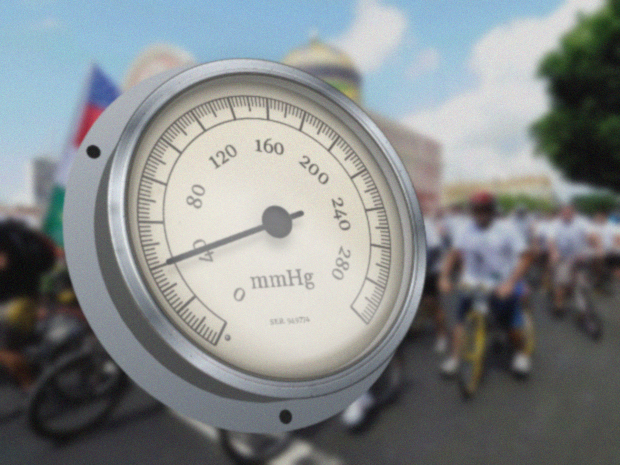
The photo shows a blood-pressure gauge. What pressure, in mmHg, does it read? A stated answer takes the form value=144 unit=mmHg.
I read value=40 unit=mmHg
